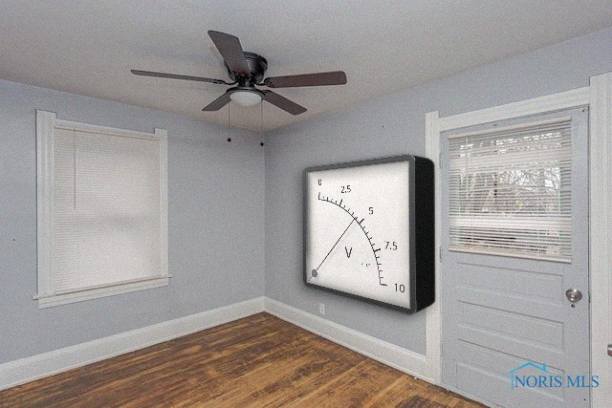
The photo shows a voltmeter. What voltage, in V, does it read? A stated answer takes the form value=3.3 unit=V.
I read value=4.5 unit=V
